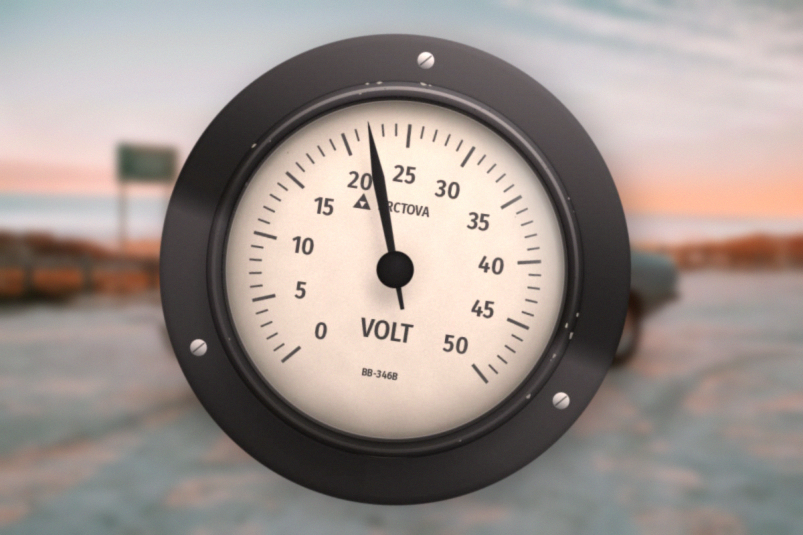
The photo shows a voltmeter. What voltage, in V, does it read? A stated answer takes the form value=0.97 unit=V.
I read value=22 unit=V
